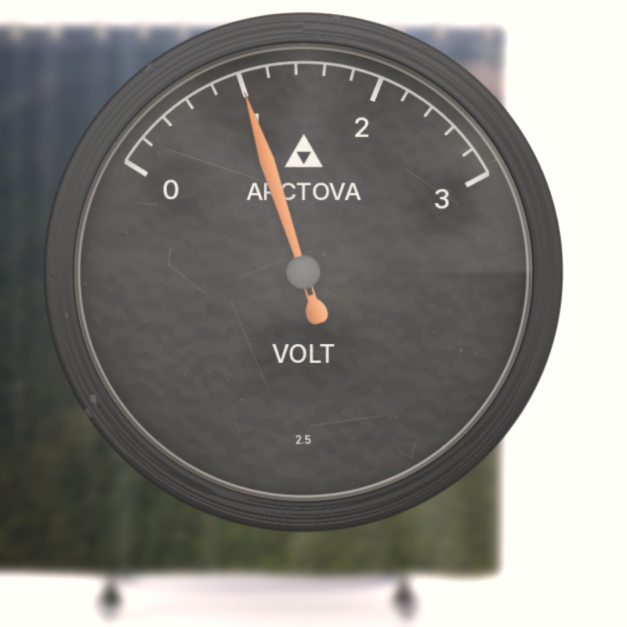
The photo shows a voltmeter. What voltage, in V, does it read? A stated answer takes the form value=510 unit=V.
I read value=1 unit=V
